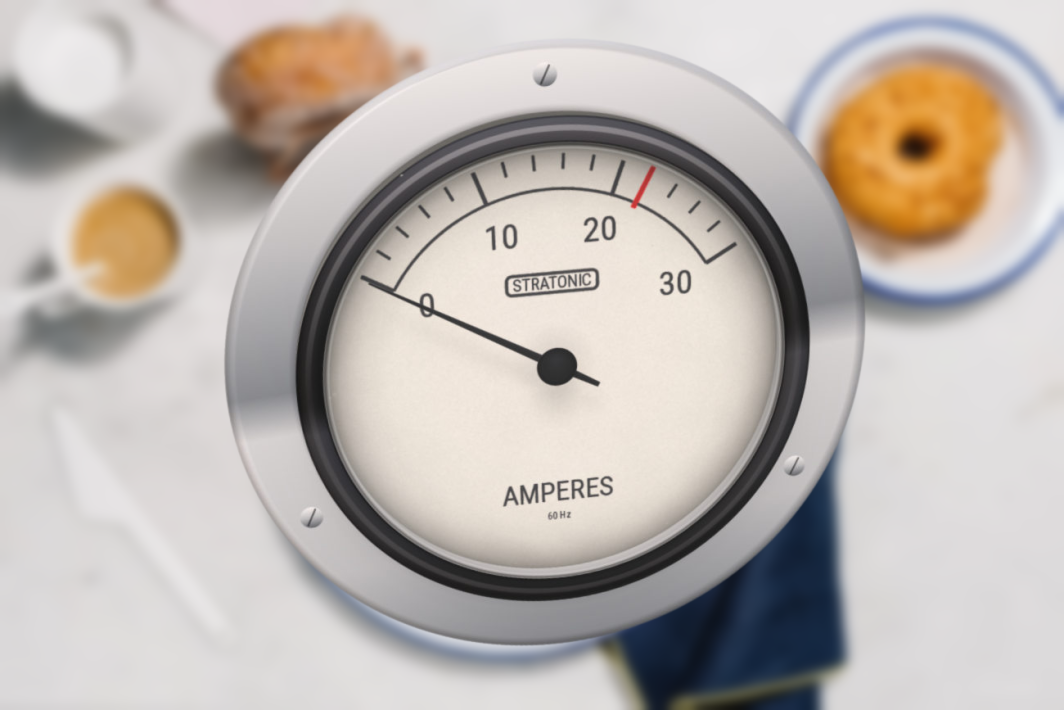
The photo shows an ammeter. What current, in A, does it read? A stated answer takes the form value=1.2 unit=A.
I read value=0 unit=A
